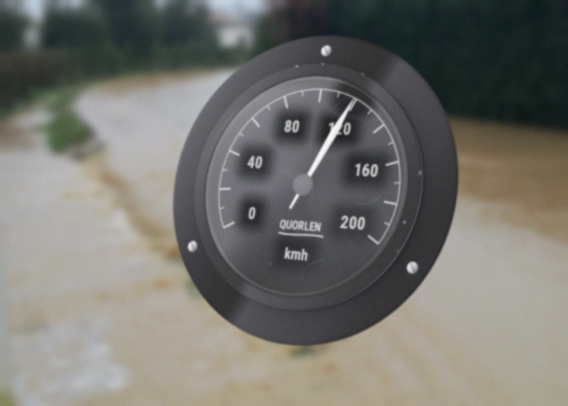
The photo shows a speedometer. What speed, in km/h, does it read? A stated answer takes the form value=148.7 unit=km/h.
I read value=120 unit=km/h
